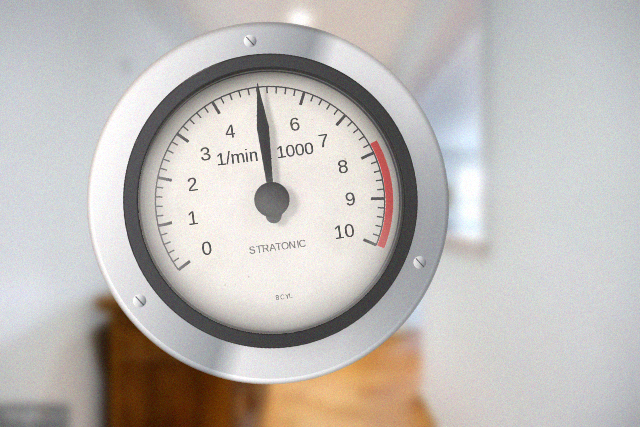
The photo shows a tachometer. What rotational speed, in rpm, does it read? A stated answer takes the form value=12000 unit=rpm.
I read value=5000 unit=rpm
